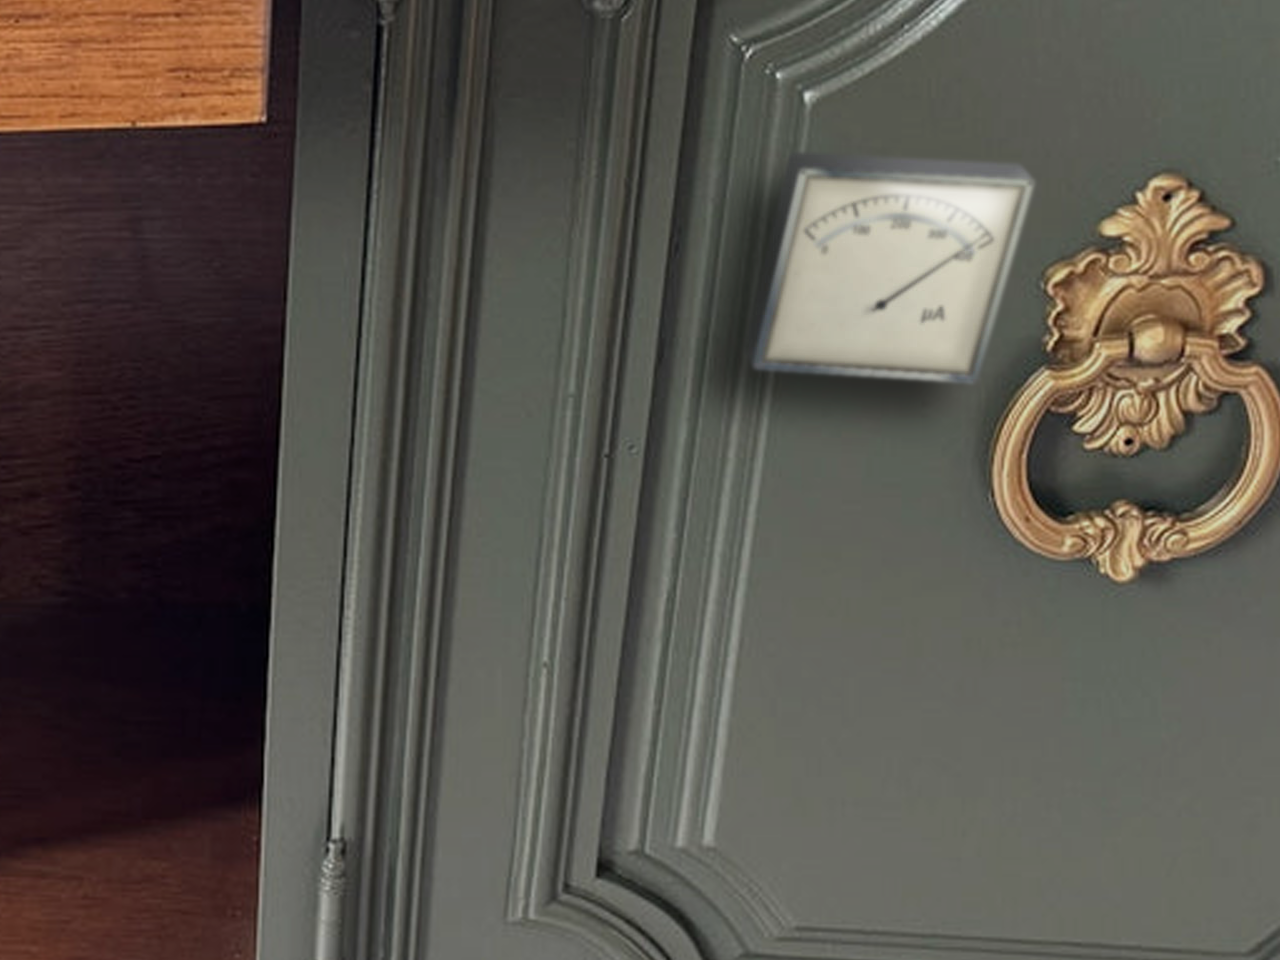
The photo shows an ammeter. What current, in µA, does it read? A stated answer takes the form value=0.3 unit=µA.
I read value=380 unit=µA
